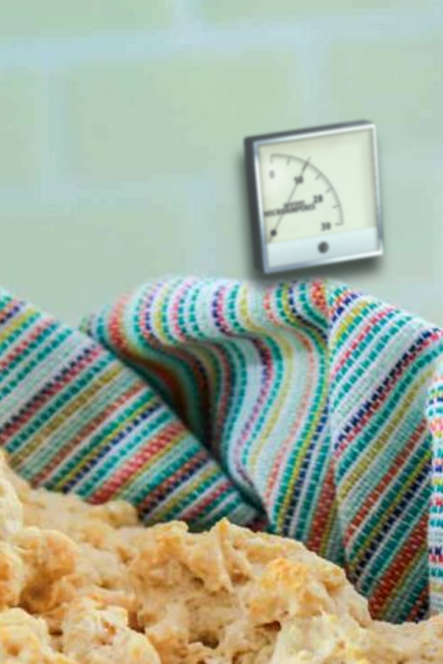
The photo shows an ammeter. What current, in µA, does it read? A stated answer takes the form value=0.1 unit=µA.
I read value=10 unit=µA
